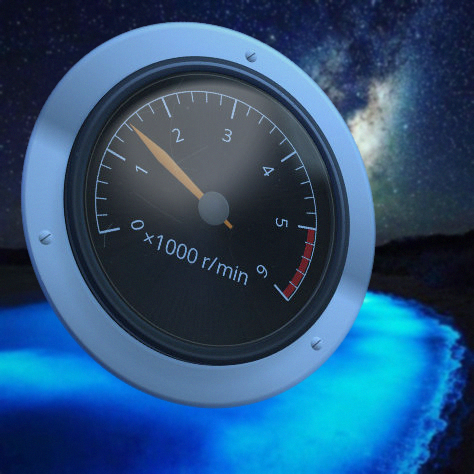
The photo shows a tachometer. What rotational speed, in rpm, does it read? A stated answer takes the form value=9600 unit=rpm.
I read value=1400 unit=rpm
